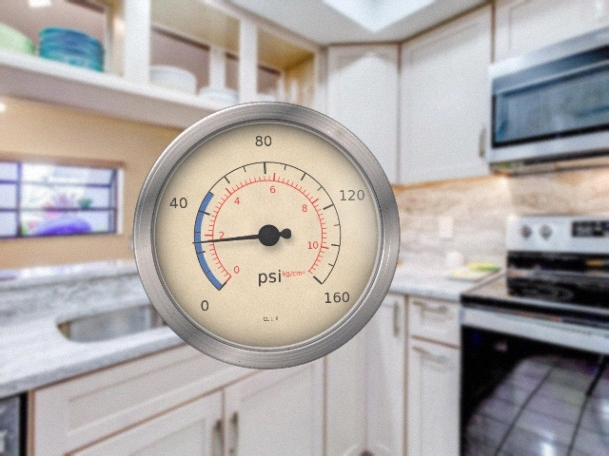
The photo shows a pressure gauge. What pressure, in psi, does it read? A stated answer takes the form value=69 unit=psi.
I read value=25 unit=psi
